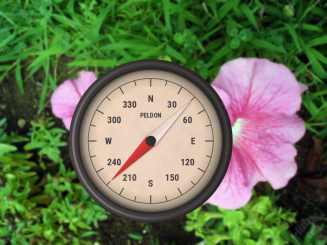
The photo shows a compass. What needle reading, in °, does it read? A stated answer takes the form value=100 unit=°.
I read value=225 unit=°
